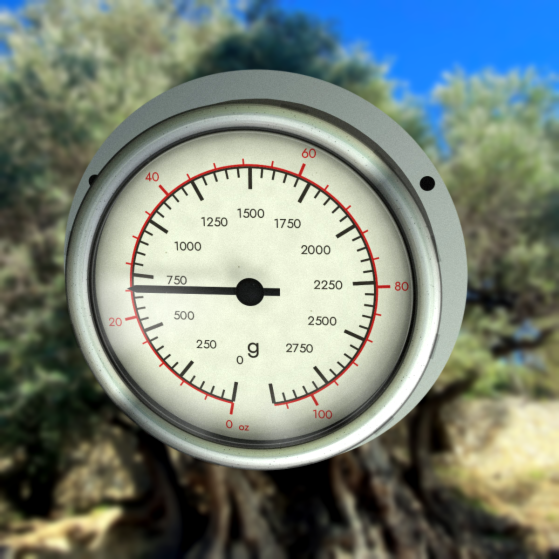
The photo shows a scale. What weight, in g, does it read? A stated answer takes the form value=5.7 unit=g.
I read value=700 unit=g
